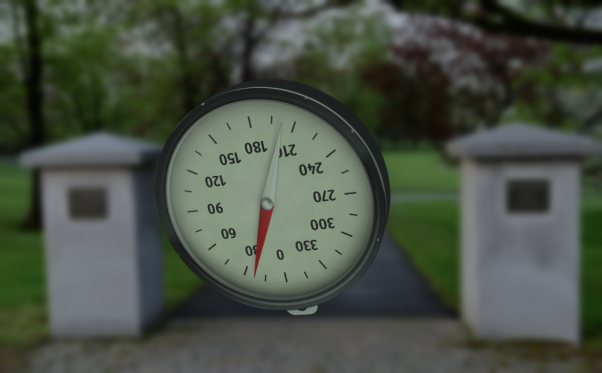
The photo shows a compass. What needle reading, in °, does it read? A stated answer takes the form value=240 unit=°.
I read value=22.5 unit=°
